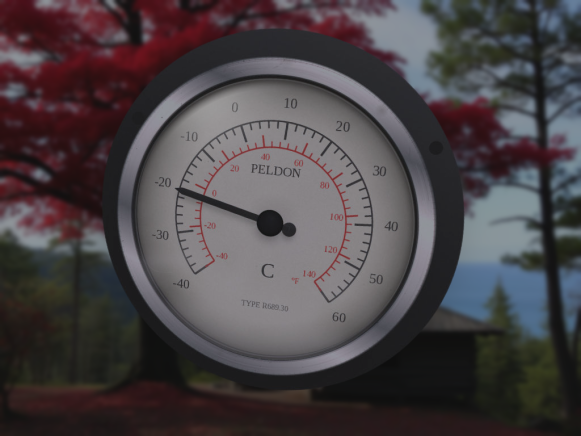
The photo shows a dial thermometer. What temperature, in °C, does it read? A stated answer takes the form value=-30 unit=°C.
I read value=-20 unit=°C
